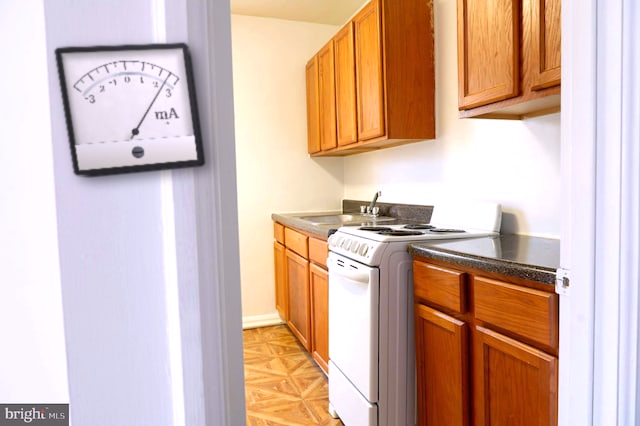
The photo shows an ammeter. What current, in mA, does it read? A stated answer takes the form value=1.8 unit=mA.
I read value=2.5 unit=mA
